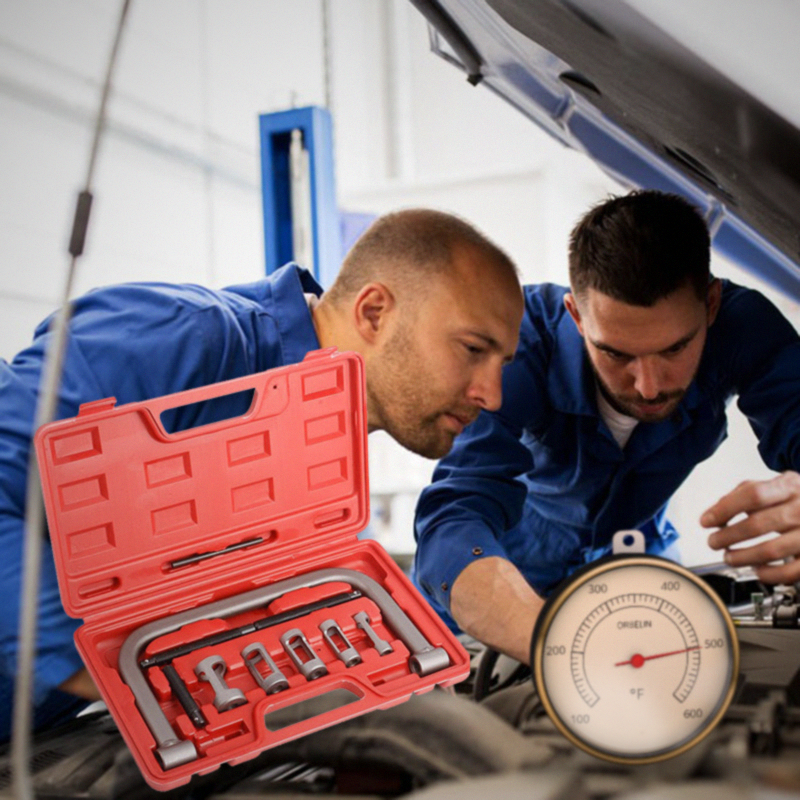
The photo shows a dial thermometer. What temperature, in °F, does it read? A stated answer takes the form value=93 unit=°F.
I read value=500 unit=°F
